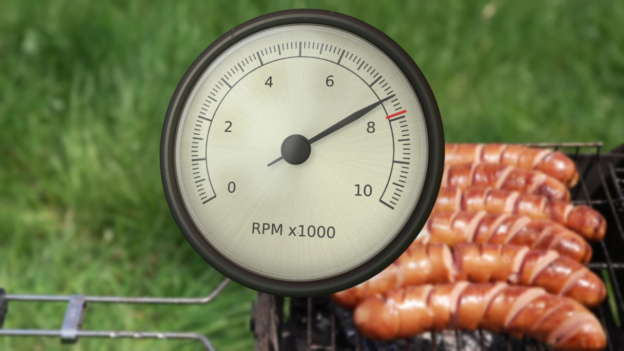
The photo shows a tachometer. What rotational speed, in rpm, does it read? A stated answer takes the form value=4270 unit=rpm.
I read value=7500 unit=rpm
